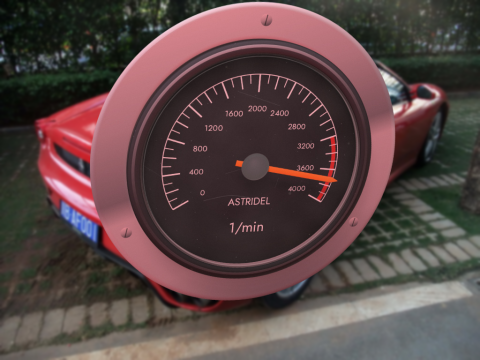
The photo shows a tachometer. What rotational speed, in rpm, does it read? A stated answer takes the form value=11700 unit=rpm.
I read value=3700 unit=rpm
